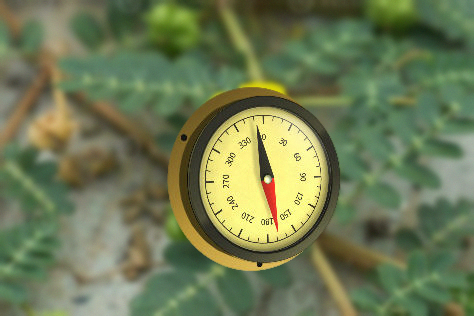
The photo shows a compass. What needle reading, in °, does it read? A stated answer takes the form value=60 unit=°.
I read value=170 unit=°
